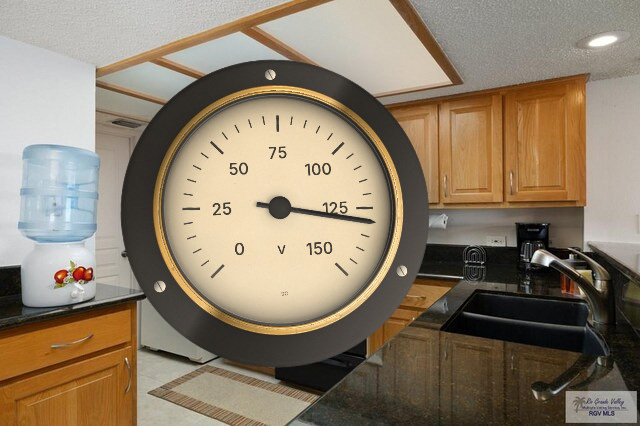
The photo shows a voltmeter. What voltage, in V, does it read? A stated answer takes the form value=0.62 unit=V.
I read value=130 unit=V
